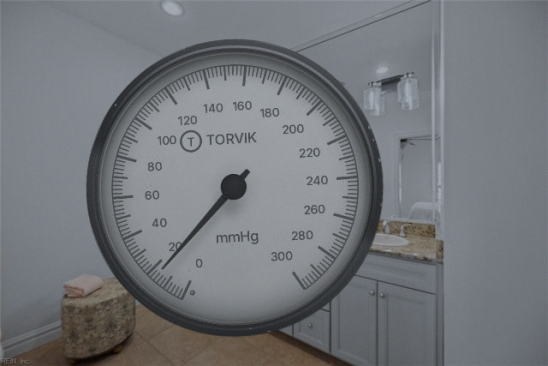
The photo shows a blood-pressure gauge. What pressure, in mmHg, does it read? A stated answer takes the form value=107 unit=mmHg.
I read value=16 unit=mmHg
